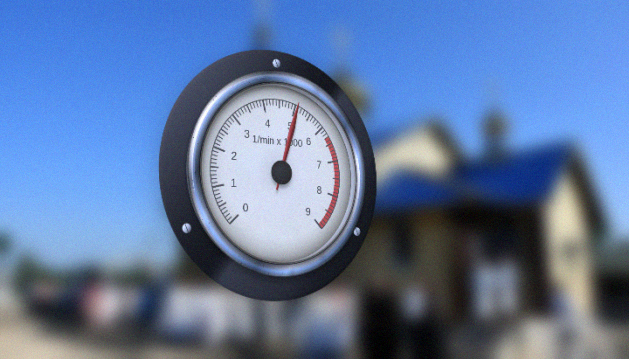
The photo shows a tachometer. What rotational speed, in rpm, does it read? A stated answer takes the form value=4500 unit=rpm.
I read value=5000 unit=rpm
